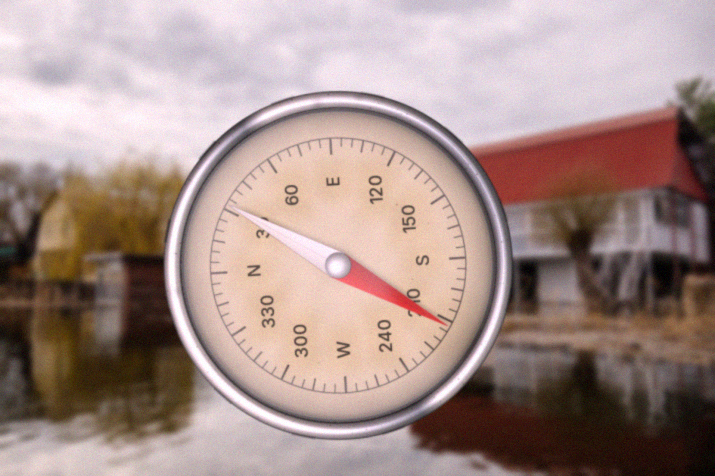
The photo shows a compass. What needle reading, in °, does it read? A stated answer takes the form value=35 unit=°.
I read value=212.5 unit=°
